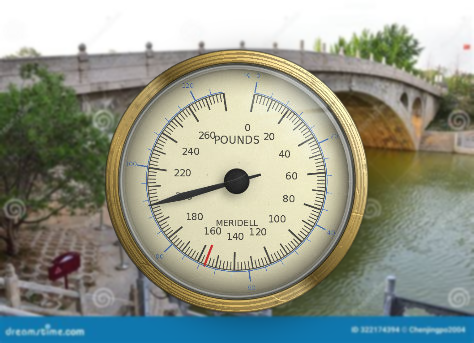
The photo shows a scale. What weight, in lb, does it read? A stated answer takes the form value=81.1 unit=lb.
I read value=200 unit=lb
